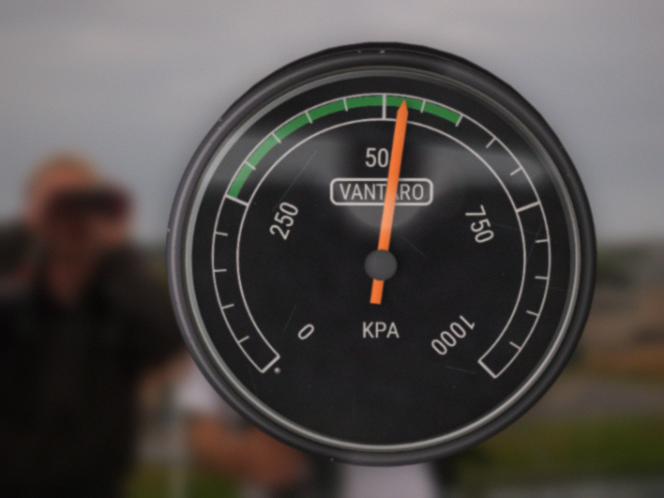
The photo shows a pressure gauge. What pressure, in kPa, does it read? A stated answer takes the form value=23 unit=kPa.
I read value=525 unit=kPa
